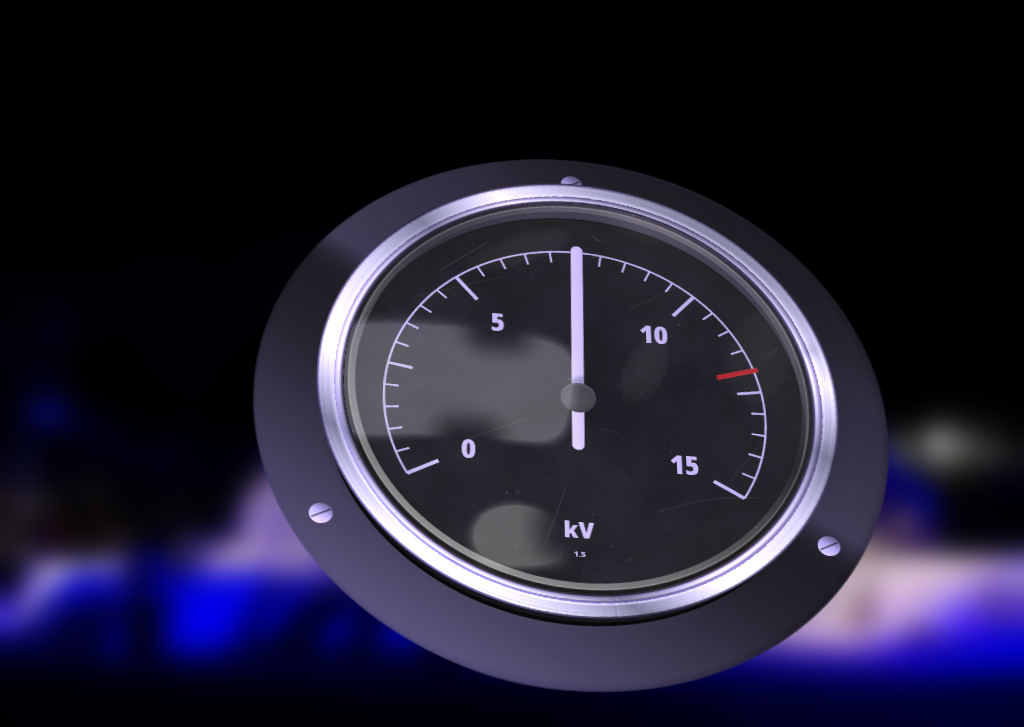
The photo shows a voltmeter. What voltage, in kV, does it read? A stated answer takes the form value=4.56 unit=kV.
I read value=7.5 unit=kV
